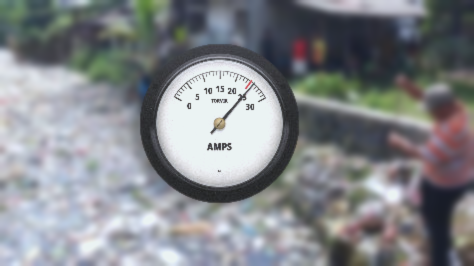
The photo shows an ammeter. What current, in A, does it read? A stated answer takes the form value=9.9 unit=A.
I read value=25 unit=A
